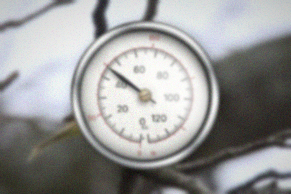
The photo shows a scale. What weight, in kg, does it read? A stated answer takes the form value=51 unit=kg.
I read value=45 unit=kg
